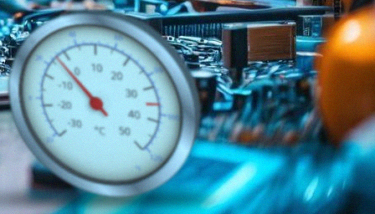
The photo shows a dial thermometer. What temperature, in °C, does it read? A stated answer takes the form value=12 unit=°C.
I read value=-2.5 unit=°C
